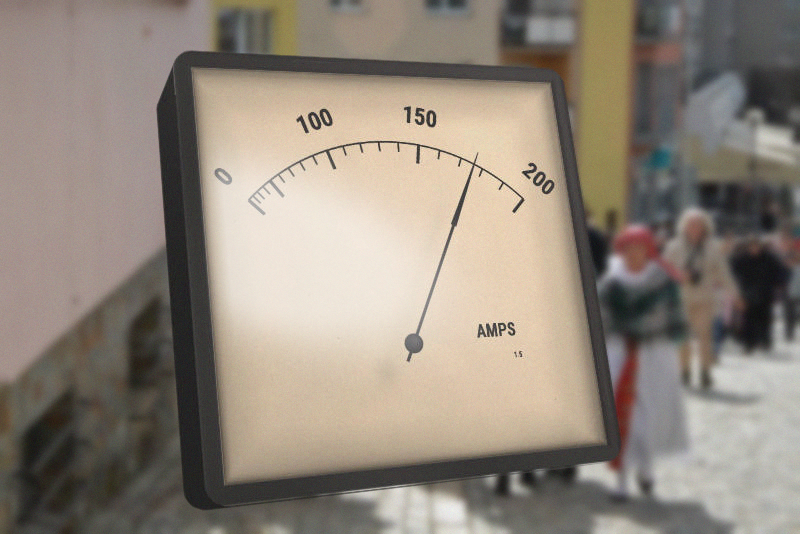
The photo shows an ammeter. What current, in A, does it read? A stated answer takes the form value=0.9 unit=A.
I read value=175 unit=A
